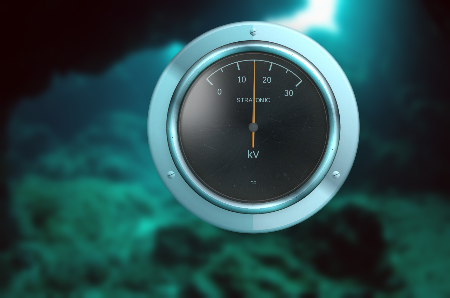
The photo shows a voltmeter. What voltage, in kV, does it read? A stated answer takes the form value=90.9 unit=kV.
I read value=15 unit=kV
